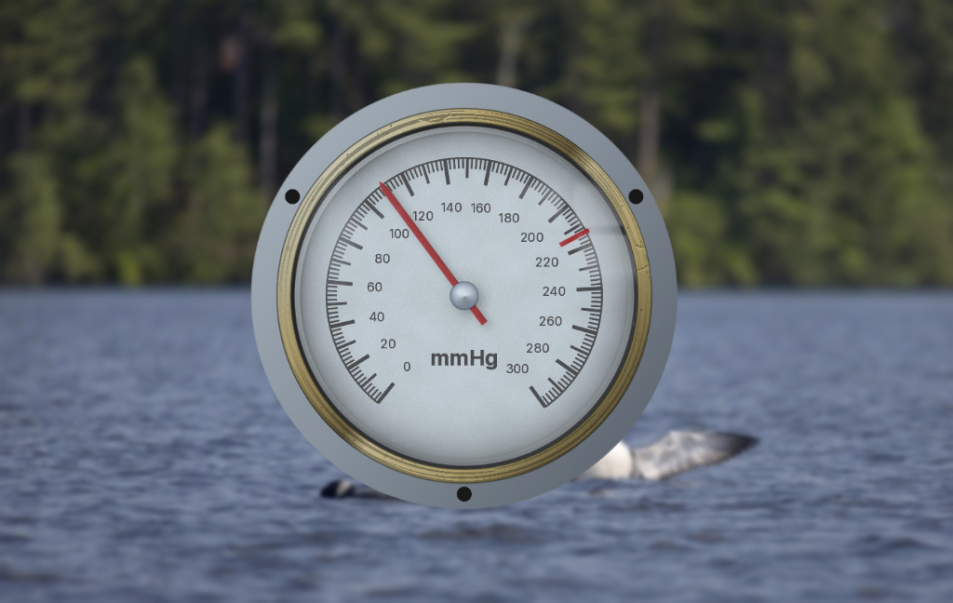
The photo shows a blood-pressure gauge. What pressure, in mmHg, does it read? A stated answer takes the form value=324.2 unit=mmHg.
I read value=110 unit=mmHg
